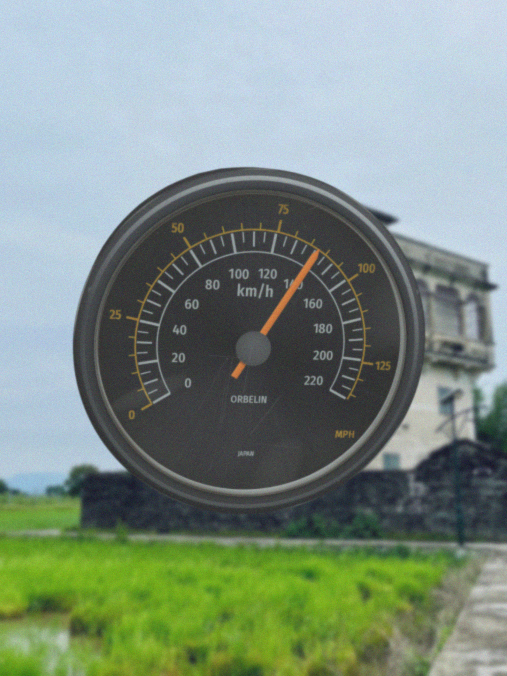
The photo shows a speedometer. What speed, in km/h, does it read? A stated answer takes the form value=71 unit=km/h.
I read value=140 unit=km/h
